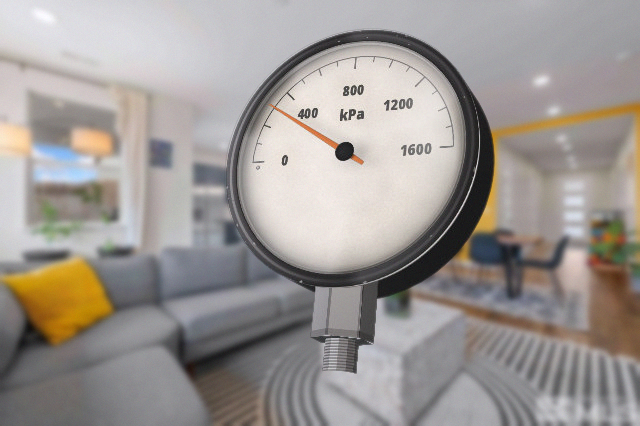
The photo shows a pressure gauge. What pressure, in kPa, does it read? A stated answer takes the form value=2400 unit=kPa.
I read value=300 unit=kPa
